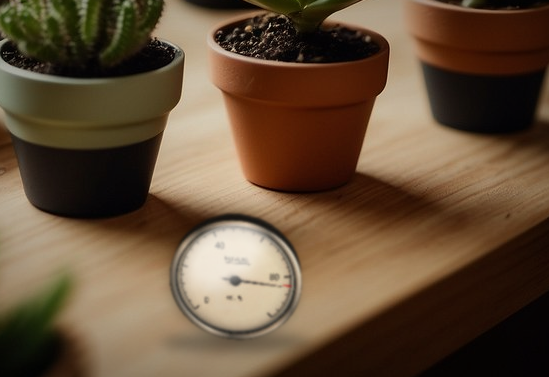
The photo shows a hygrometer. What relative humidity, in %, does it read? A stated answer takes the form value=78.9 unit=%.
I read value=84 unit=%
